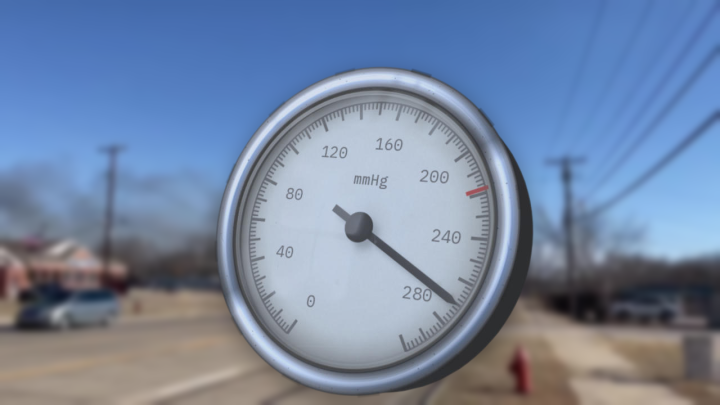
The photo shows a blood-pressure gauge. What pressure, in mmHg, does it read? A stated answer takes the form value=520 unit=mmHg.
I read value=270 unit=mmHg
